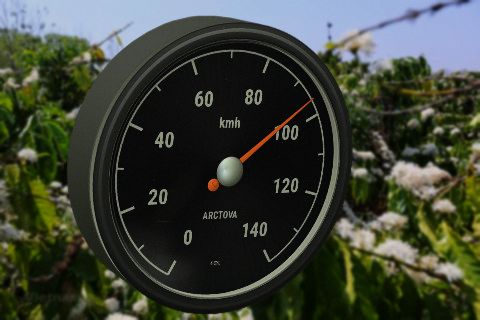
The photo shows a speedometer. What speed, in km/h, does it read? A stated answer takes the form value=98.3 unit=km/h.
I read value=95 unit=km/h
